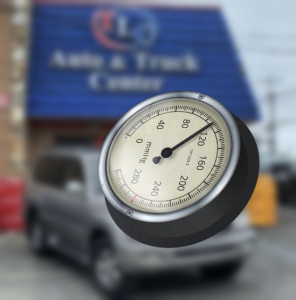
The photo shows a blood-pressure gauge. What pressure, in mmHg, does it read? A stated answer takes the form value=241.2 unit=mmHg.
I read value=110 unit=mmHg
